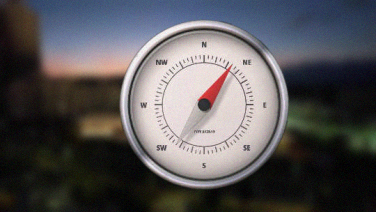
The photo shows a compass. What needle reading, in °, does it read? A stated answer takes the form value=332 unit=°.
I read value=35 unit=°
